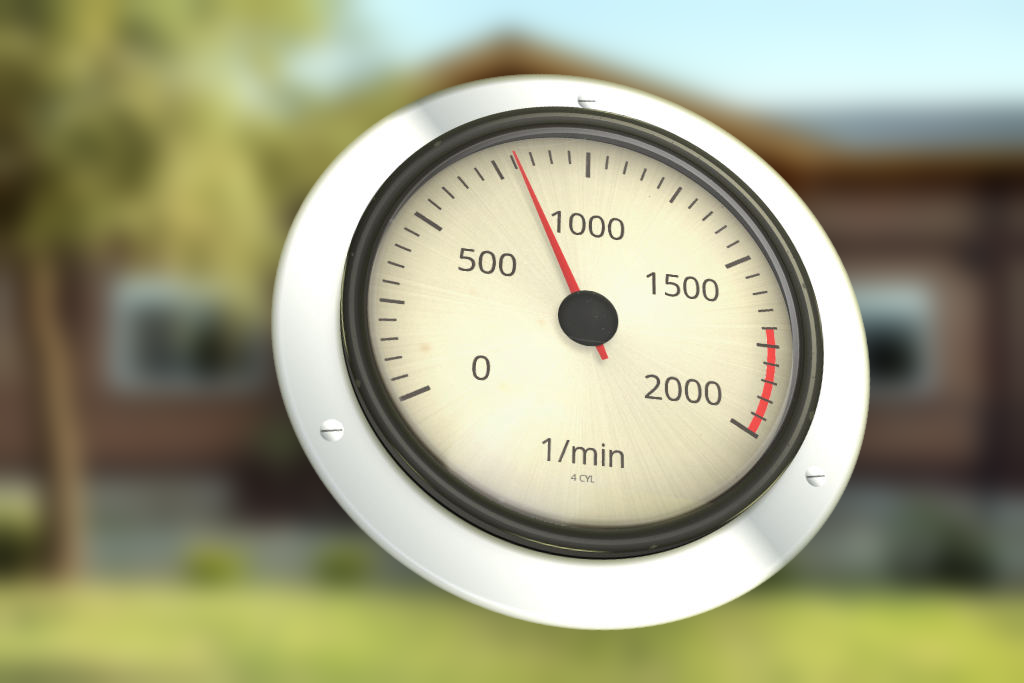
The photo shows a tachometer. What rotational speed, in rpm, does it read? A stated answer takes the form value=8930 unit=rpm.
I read value=800 unit=rpm
